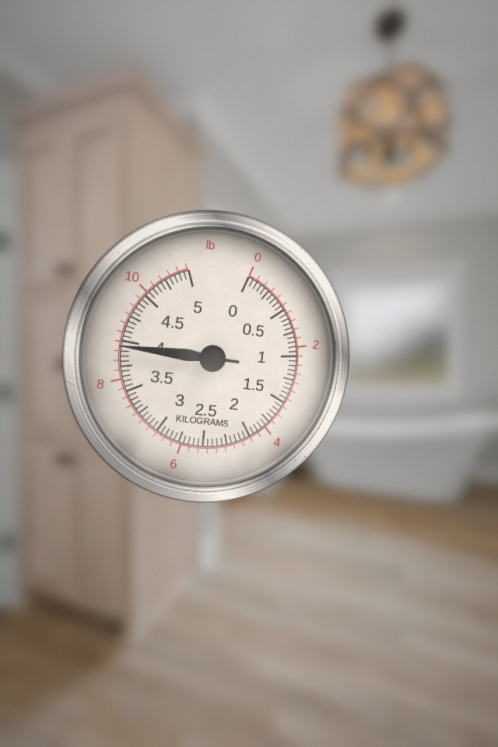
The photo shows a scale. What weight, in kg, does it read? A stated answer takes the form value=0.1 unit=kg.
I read value=3.95 unit=kg
